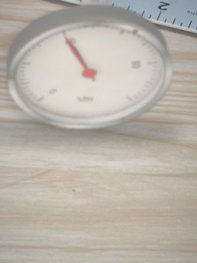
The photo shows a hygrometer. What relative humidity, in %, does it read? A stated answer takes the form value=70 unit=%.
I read value=40 unit=%
